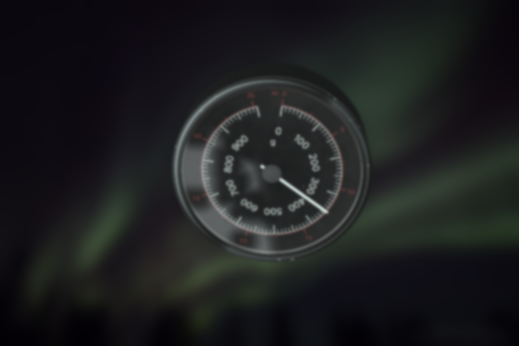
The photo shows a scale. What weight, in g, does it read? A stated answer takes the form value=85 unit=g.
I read value=350 unit=g
